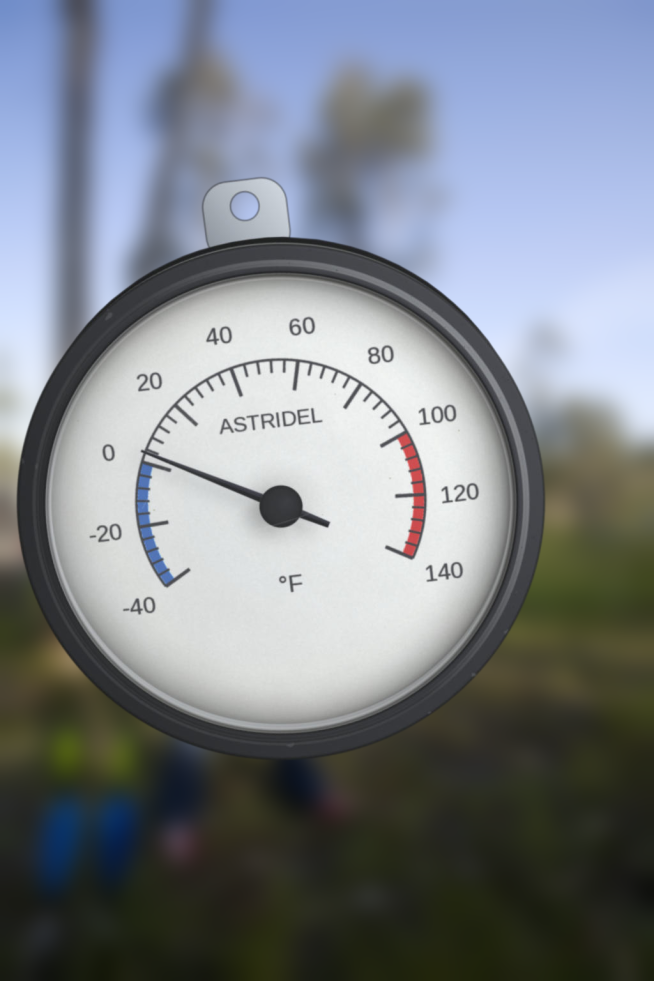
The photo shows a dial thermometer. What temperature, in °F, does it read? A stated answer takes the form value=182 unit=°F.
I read value=4 unit=°F
